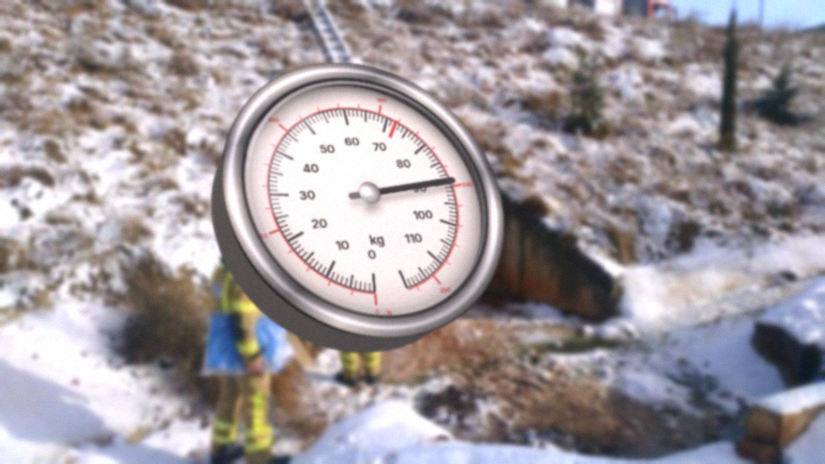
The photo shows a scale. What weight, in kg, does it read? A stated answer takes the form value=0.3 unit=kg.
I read value=90 unit=kg
